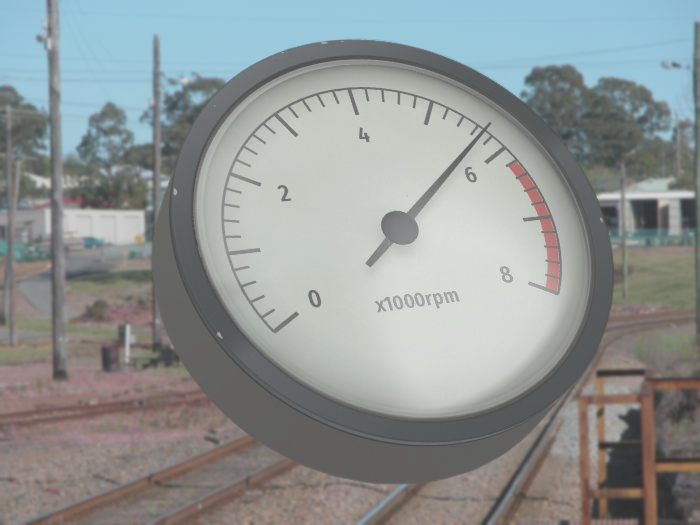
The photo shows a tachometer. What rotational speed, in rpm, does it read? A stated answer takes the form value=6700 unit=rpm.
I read value=5700 unit=rpm
